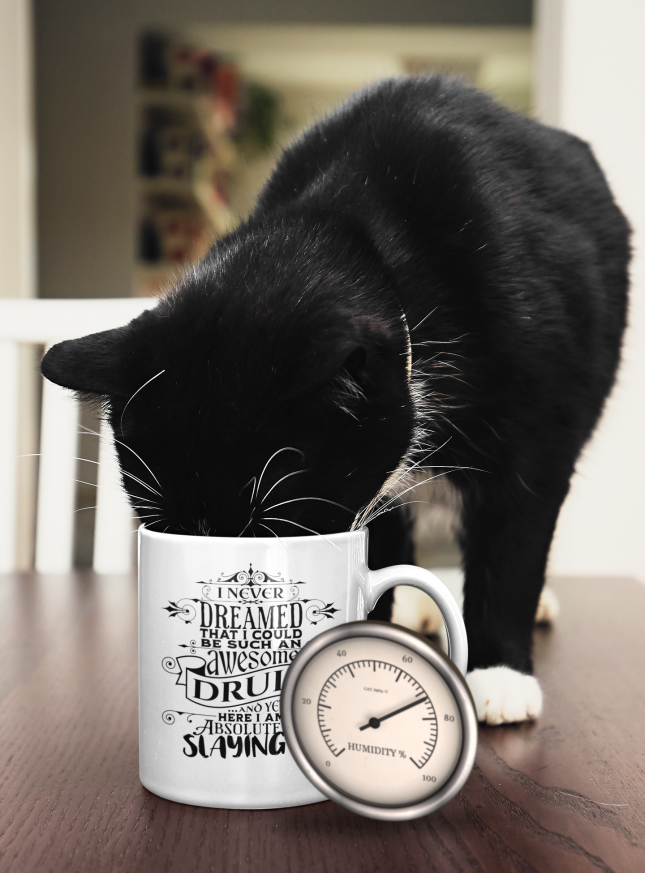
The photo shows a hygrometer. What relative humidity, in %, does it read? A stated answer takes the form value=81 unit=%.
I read value=72 unit=%
